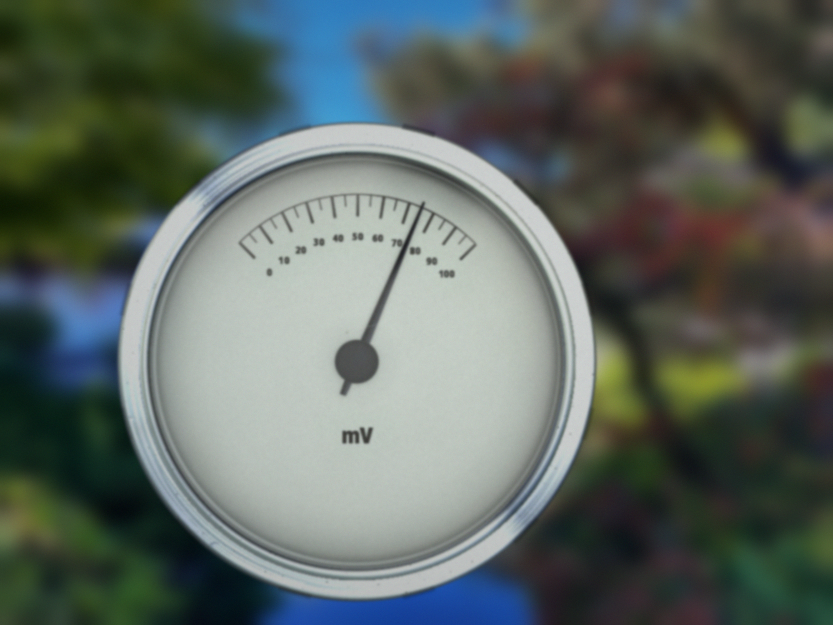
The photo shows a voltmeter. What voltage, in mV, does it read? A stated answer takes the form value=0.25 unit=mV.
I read value=75 unit=mV
